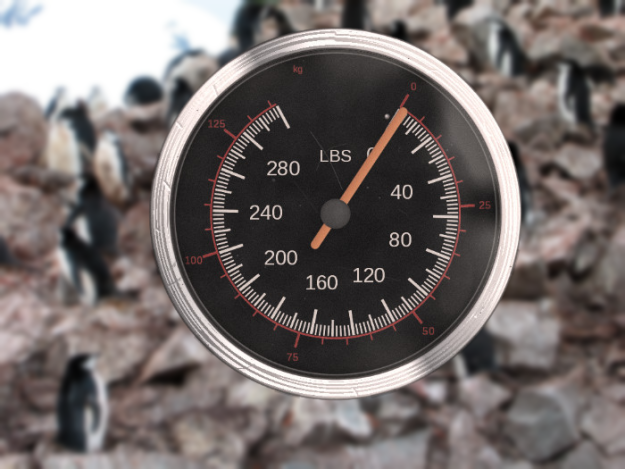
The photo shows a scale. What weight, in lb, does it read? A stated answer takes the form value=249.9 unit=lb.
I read value=2 unit=lb
